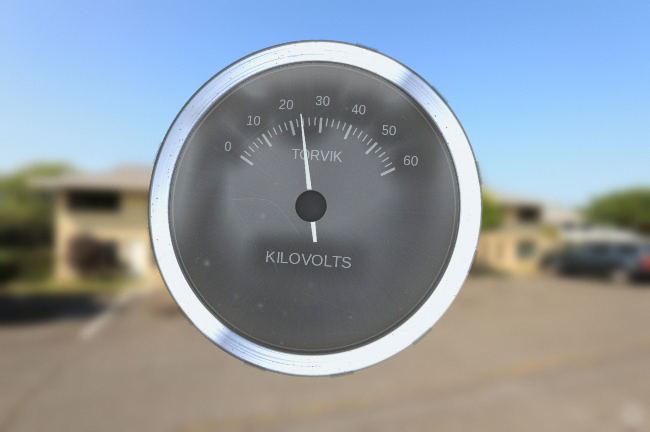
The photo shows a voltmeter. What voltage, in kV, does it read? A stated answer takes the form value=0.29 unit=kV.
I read value=24 unit=kV
